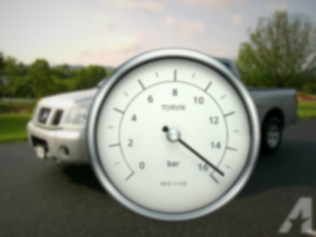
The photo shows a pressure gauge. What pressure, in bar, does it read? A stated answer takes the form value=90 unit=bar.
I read value=15.5 unit=bar
